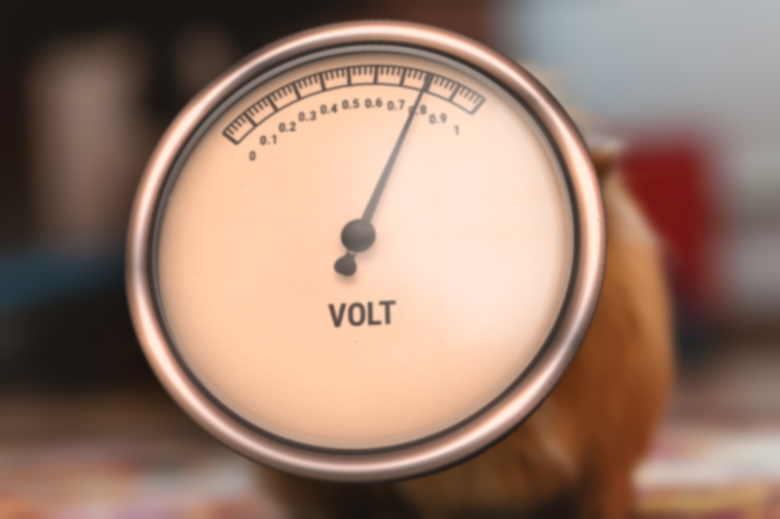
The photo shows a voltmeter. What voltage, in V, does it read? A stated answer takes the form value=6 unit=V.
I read value=0.8 unit=V
